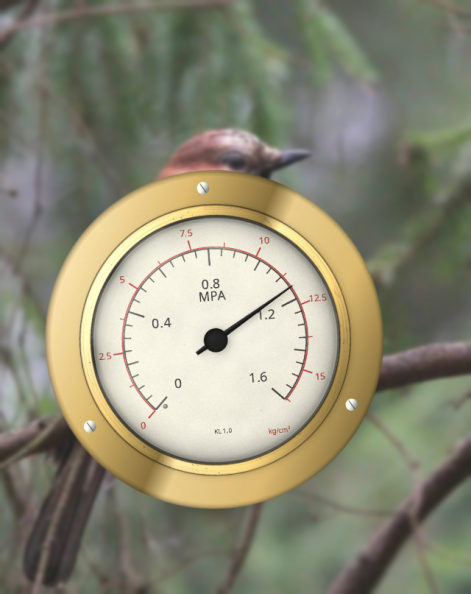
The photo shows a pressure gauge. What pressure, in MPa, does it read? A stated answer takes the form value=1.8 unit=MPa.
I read value=1.15 unit=MPa
